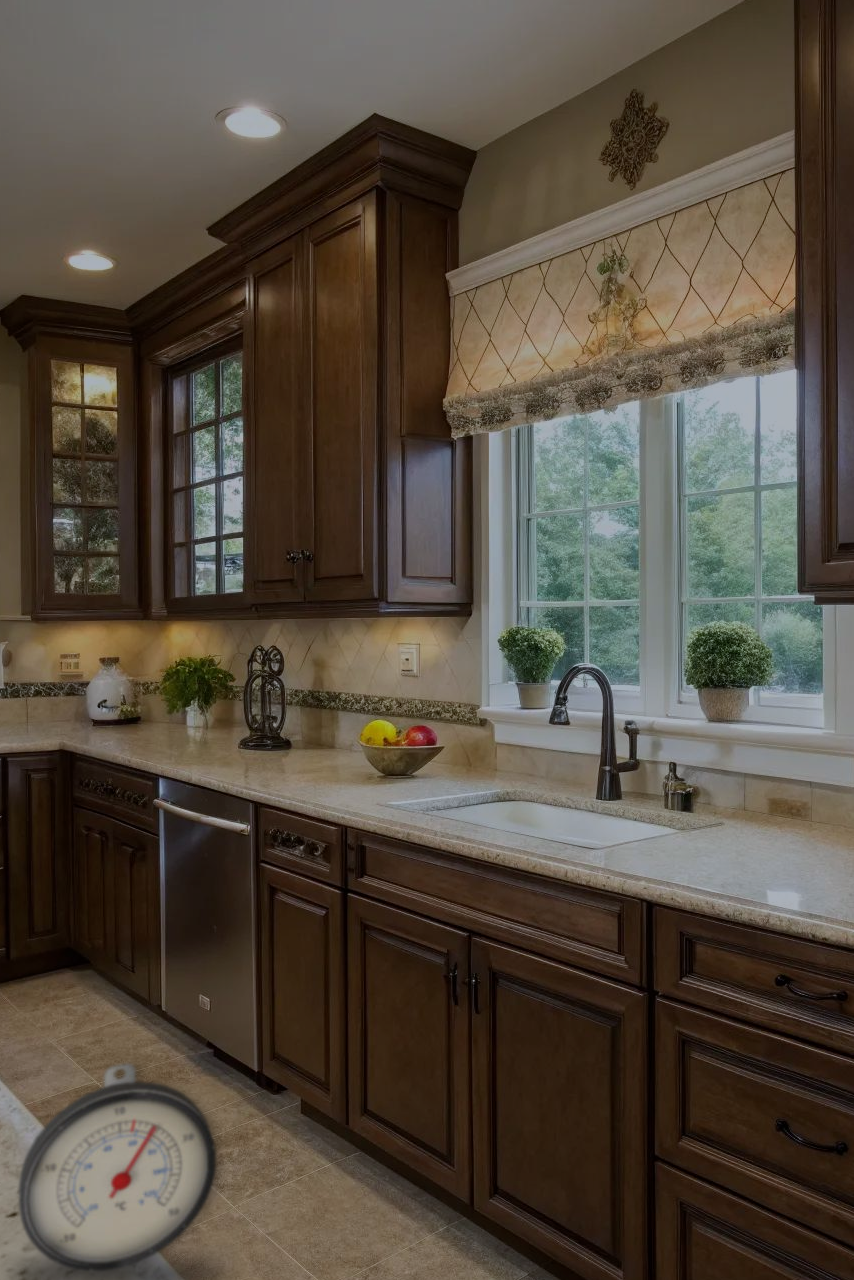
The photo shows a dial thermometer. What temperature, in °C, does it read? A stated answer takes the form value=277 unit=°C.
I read value=20 unit=°C
